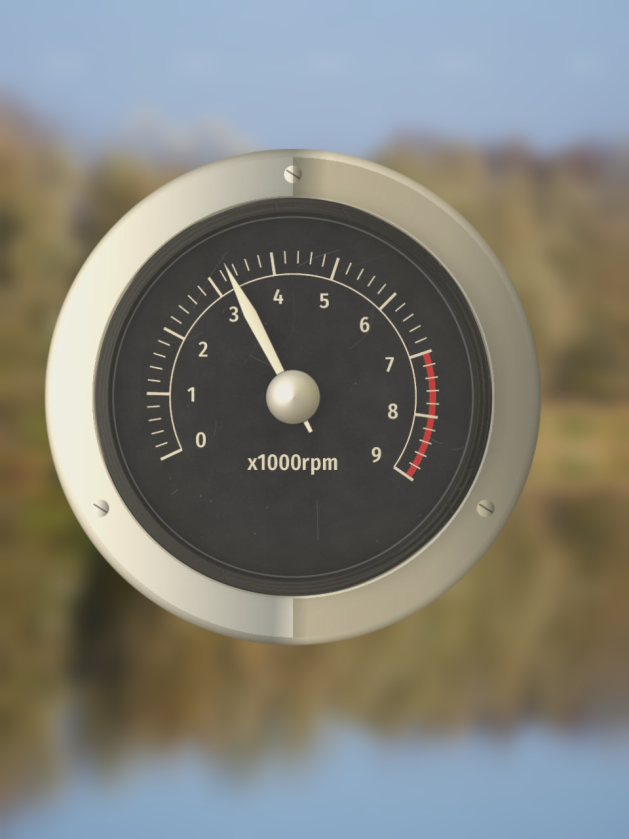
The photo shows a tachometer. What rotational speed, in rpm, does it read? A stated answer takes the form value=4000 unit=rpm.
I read value=3300 unit=rpm
